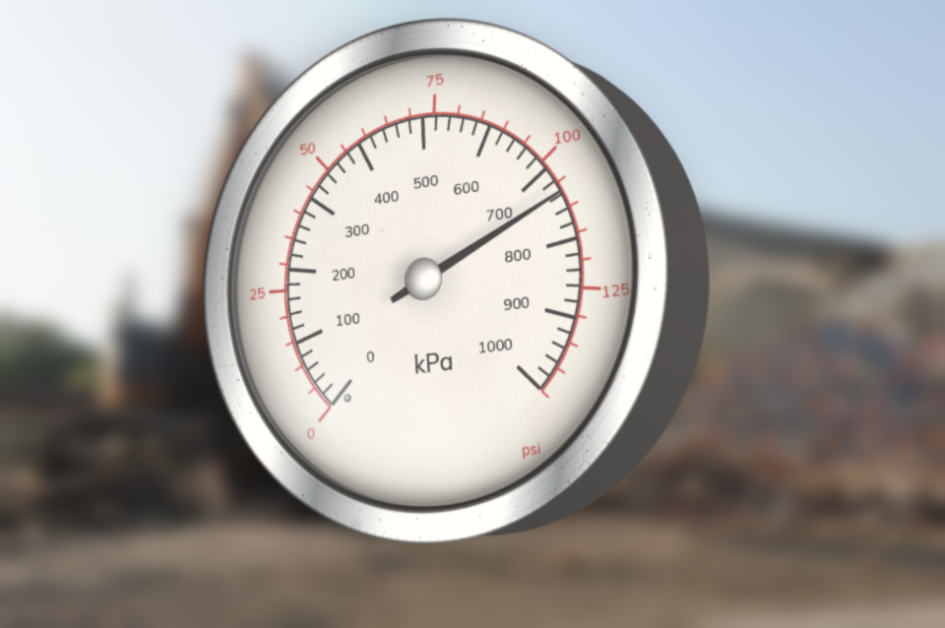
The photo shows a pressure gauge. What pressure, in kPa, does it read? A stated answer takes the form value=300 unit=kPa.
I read value=740 unit=kPa
